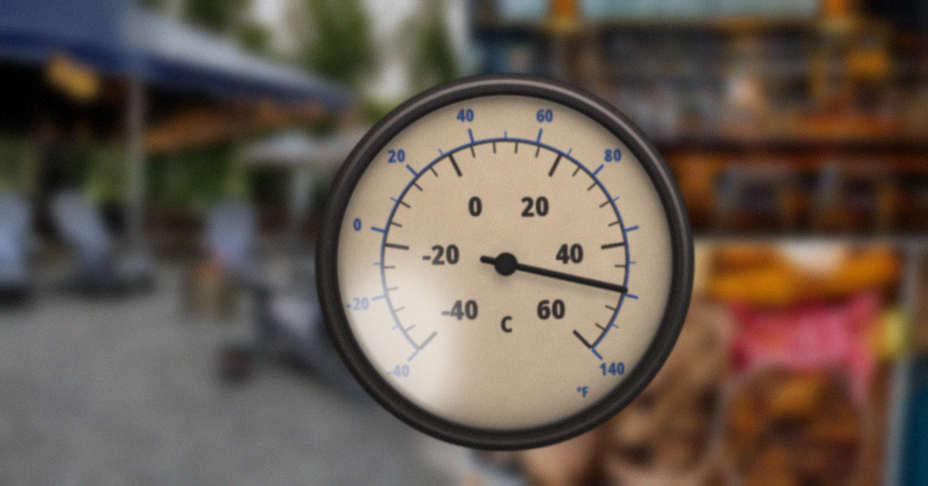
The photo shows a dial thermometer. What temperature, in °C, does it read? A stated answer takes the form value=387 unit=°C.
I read value=48 unit=°C
